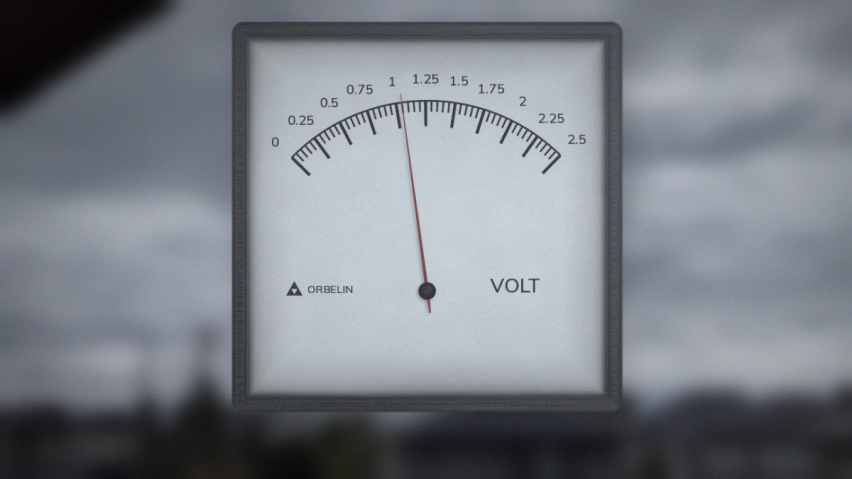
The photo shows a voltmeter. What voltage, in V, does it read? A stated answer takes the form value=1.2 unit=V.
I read value=1.05 unit=V
